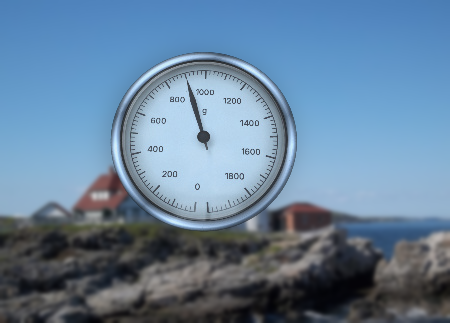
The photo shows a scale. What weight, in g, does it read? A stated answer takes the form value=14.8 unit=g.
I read value=900 unit=g
